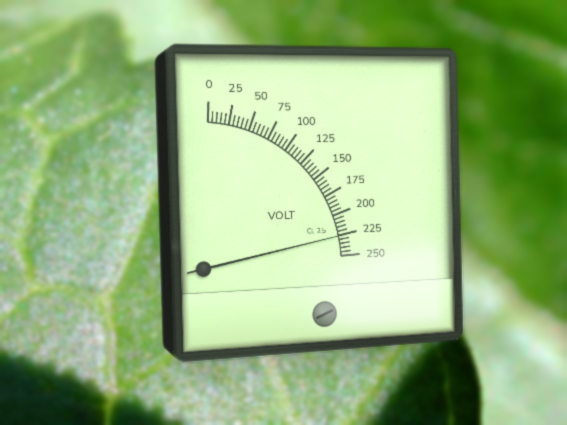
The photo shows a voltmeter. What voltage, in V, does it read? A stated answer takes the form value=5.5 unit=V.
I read value=225 unit=V
